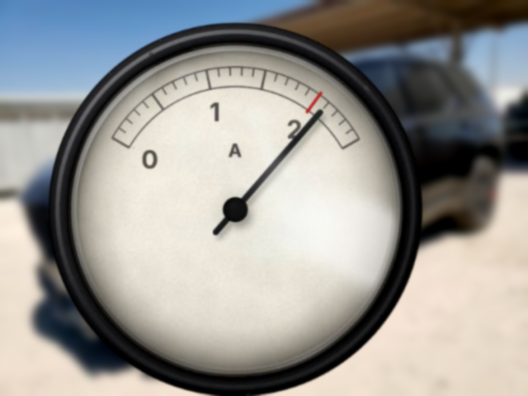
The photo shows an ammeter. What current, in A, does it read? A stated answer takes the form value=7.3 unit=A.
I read value=2.1 unit=A
